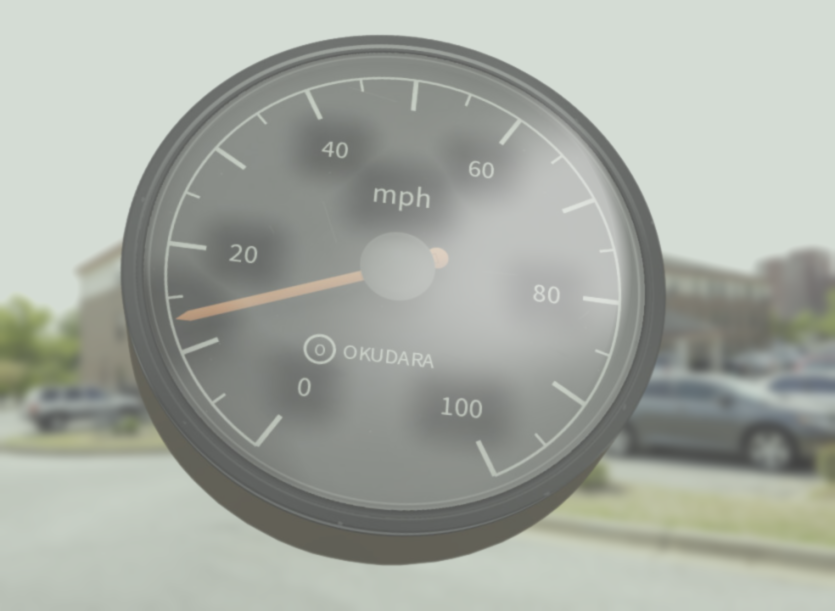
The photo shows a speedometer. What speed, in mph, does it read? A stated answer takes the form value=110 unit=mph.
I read value=12.5 unit=mph
